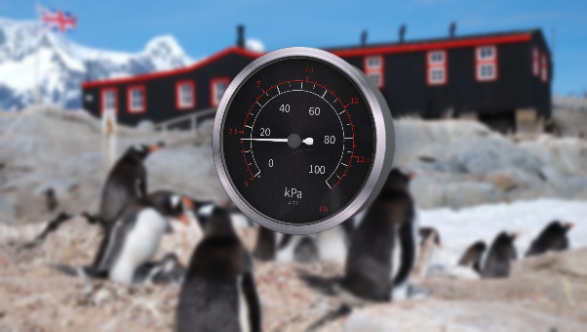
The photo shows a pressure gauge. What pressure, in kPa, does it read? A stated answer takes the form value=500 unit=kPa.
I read value=15 unit=kPa
